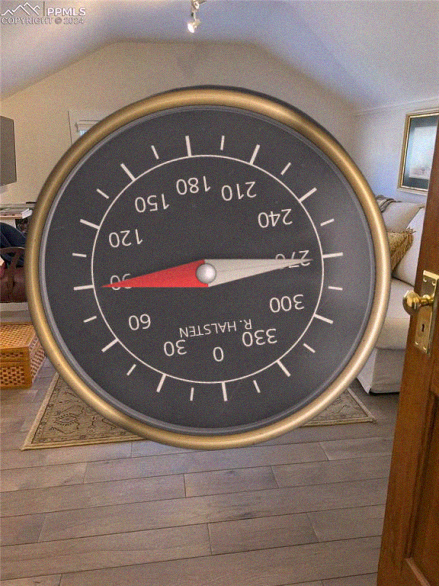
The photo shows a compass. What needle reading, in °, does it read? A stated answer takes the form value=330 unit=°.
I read value=90 unit=°
